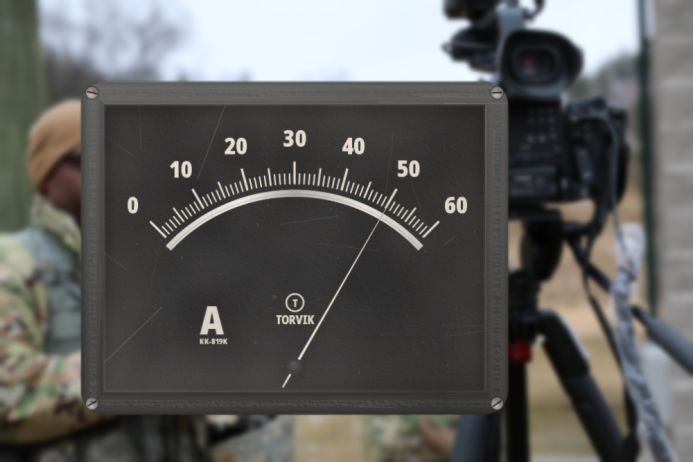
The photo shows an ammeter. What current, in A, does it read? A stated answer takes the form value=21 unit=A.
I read value=50 unit=A
